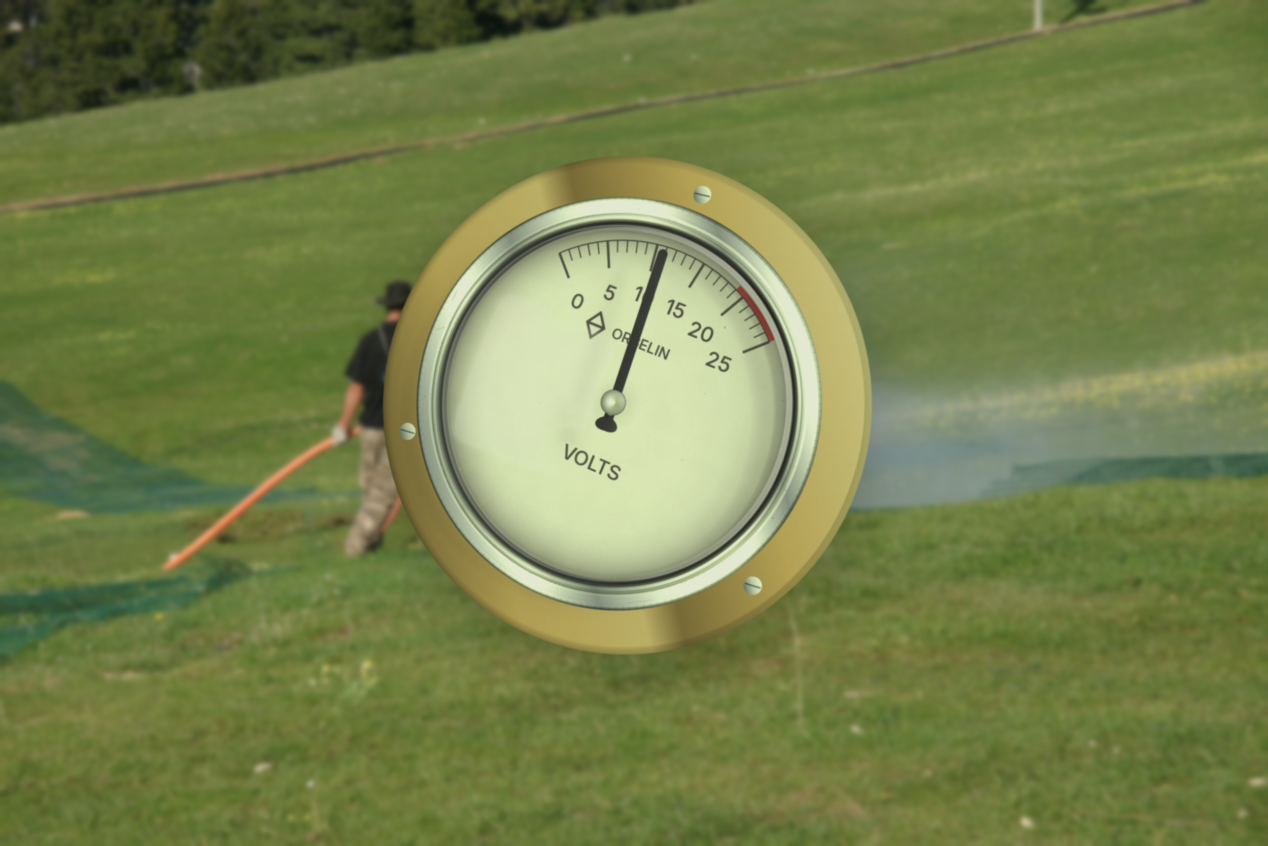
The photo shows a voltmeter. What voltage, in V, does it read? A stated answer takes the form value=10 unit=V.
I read value=11 unit=V
